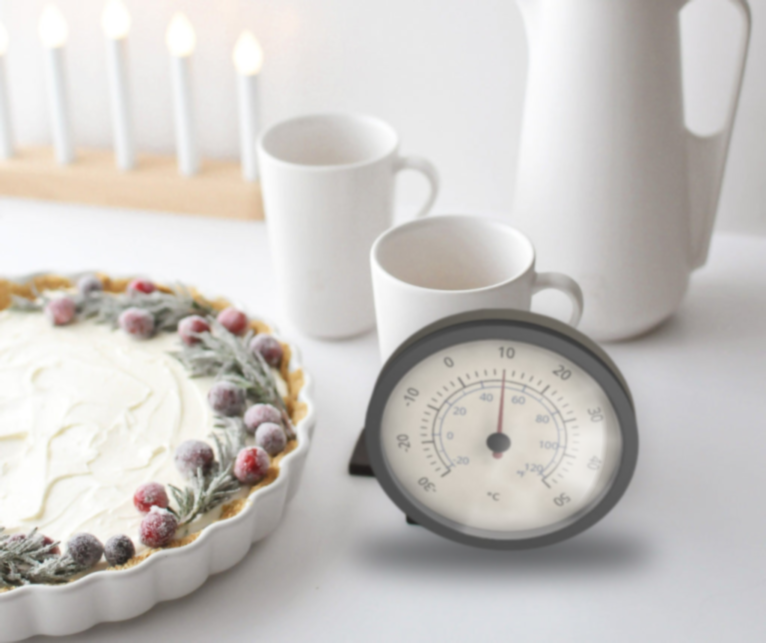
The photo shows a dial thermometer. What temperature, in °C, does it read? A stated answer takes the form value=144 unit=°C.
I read value=10 unit=°C
